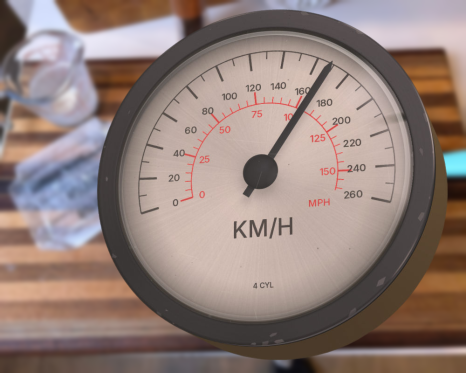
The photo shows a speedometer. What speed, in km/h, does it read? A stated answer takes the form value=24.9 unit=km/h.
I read value=170 unit=km/h
